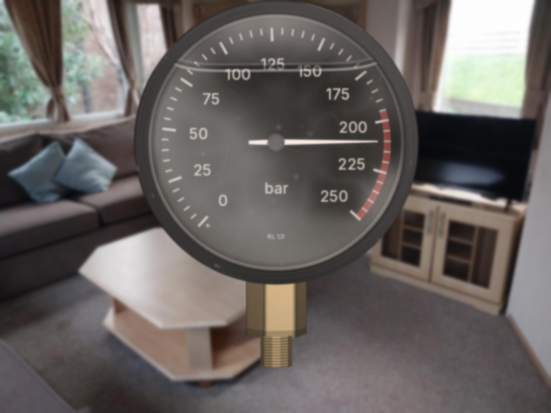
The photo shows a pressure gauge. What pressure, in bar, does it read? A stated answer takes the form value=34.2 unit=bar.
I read value=210 unit=bar
